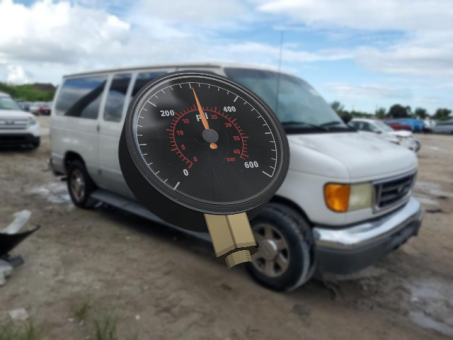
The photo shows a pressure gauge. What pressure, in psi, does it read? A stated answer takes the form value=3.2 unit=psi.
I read value=300 unit=psi
